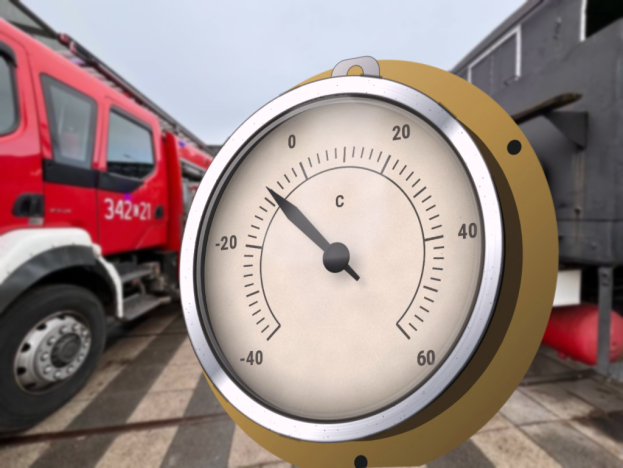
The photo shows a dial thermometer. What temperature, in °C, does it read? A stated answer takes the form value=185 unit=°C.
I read value=-8 unit=°C
